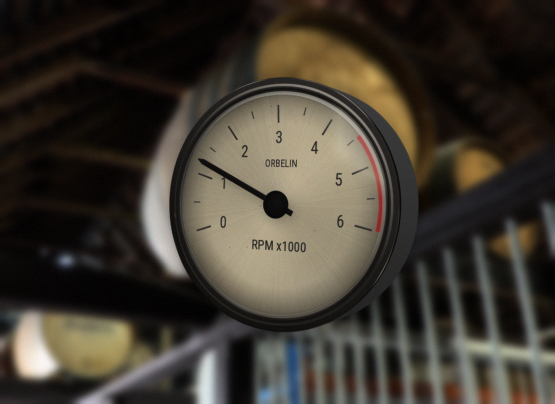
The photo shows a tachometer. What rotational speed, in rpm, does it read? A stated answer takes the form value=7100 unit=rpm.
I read value=1250 unit=rpm
